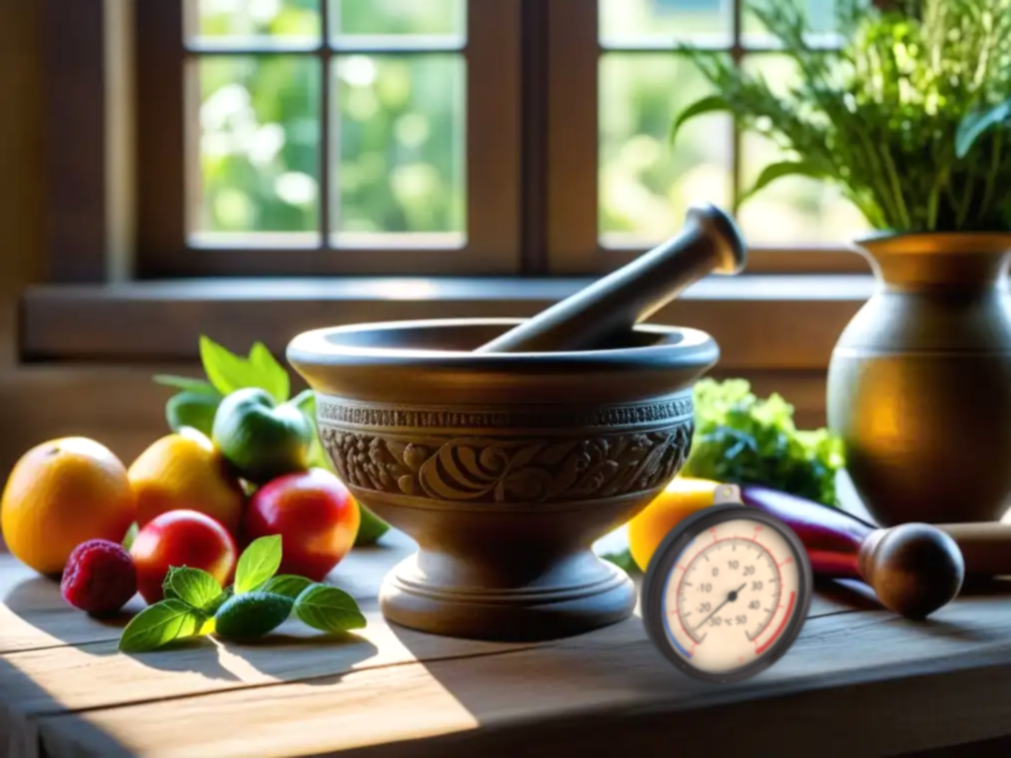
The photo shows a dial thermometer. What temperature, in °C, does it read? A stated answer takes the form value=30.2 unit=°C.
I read value=-25 unit=°C
